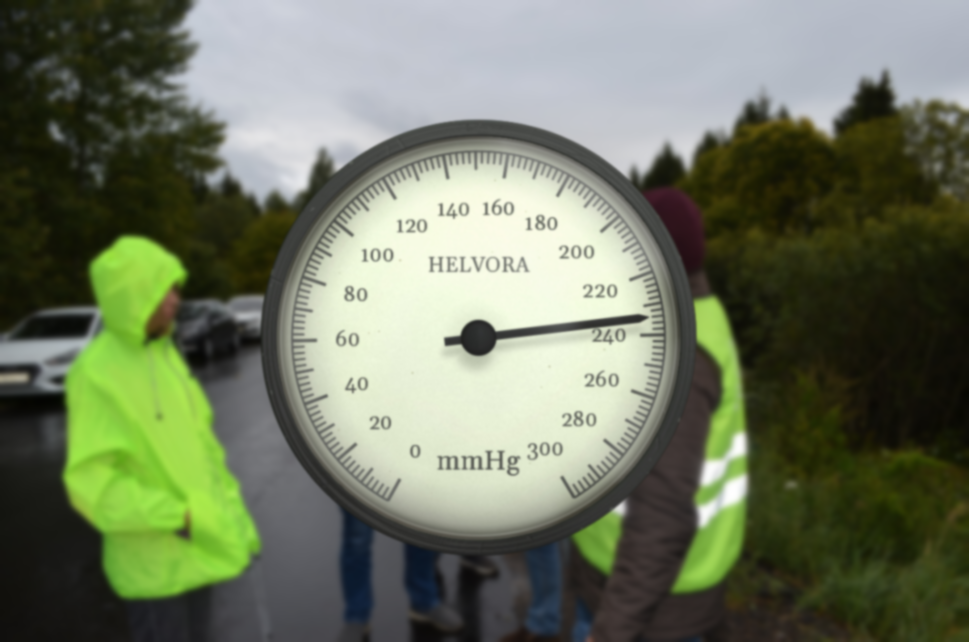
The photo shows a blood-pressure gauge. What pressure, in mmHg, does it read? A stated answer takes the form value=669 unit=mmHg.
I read value=234 unit=mmHg
